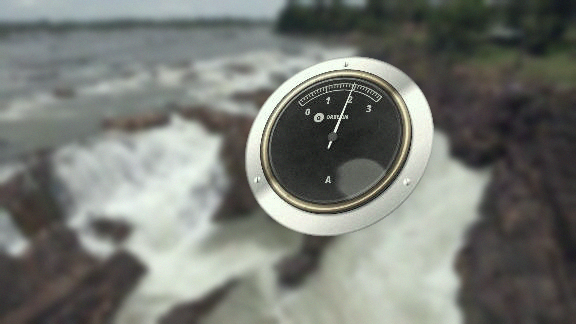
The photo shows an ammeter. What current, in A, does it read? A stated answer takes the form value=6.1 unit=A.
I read value=2 unit=A
